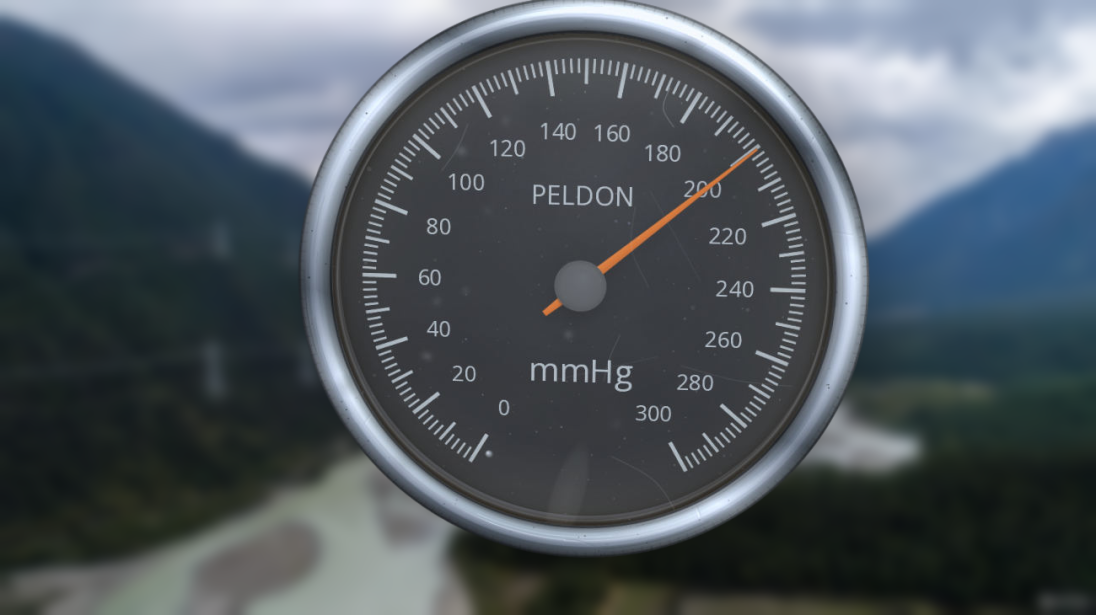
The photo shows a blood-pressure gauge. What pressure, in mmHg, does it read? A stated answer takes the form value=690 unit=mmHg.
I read value=200 unit=mmHg
